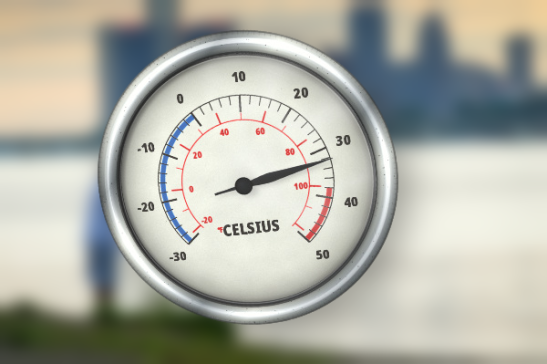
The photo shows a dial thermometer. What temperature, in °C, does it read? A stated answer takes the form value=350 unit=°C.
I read value=32 unit=°C
